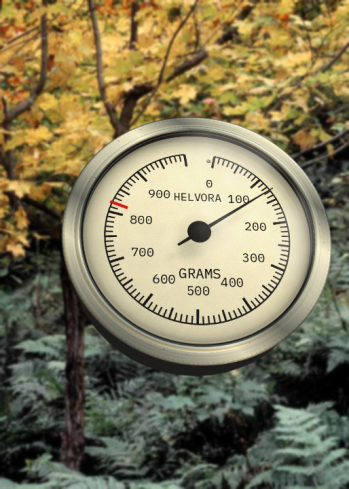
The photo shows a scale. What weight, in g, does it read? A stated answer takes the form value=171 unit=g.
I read value=130 unit=g
